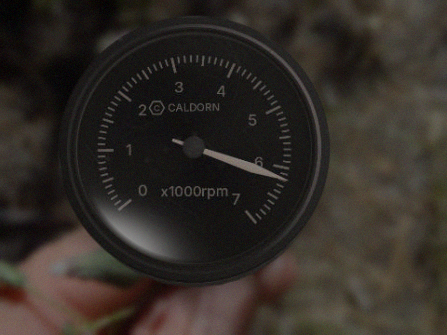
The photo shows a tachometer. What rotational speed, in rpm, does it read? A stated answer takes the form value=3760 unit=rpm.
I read value=6200 unit=rpm
